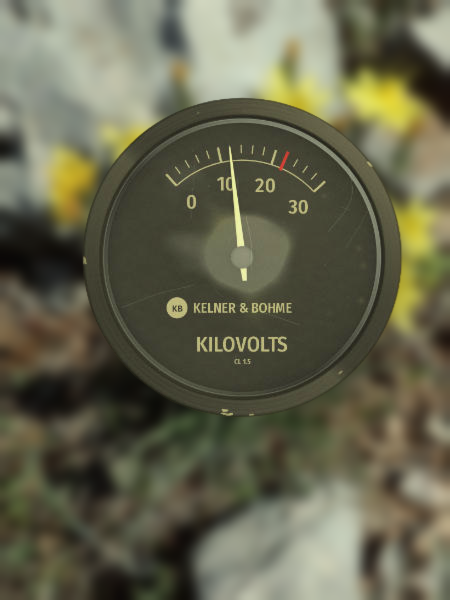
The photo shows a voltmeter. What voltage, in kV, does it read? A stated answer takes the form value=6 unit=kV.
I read value=12 unit=kV
